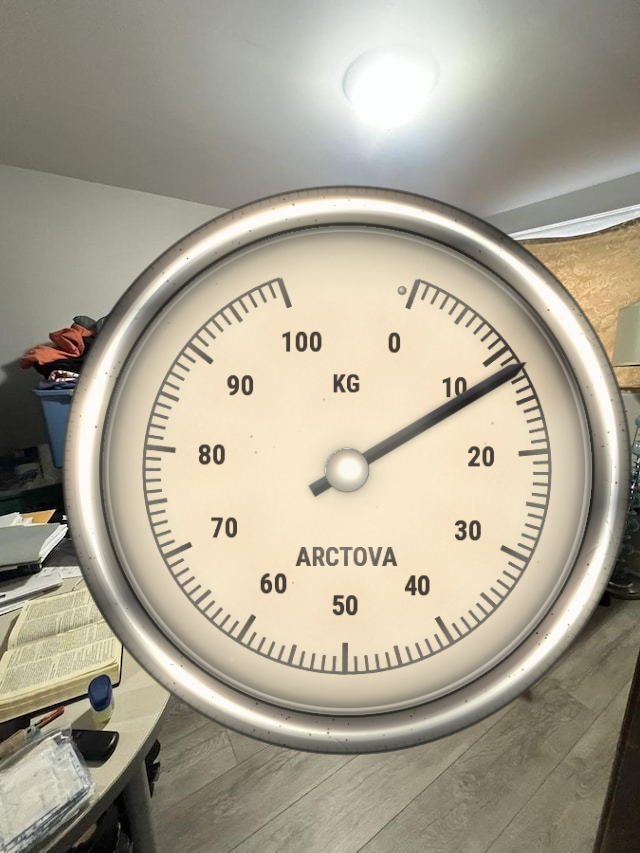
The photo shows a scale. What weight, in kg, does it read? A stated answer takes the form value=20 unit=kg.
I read value=12 unit=kg
